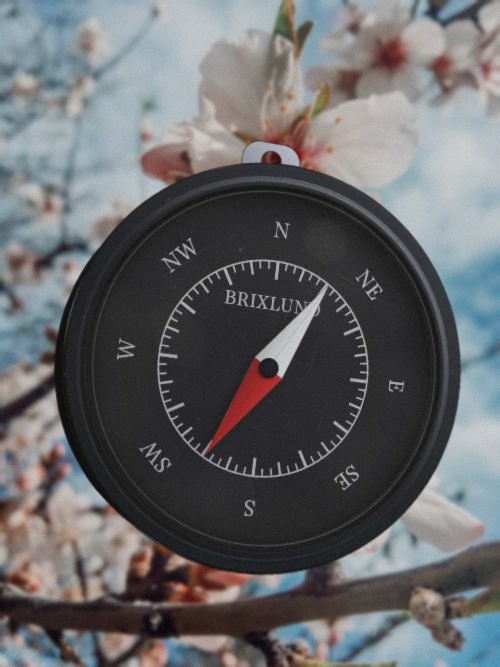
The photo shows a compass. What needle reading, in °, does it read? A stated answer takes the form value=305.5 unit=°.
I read value=210 unit=°
